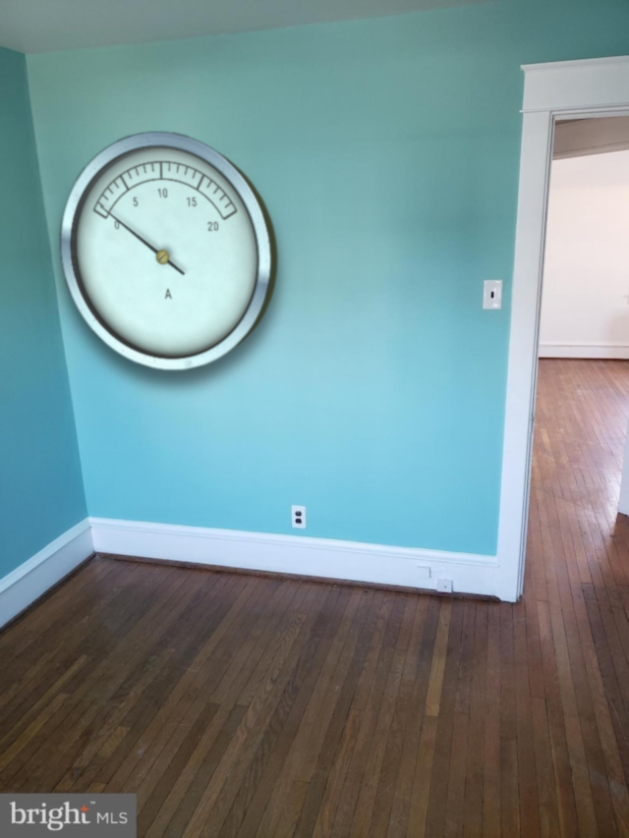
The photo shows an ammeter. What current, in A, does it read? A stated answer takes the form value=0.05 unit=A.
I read value=1 unit=A
